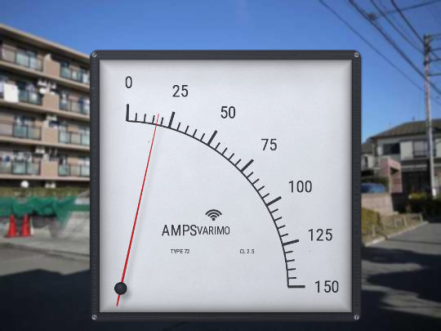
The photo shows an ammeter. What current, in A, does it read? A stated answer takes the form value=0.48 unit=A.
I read value=17.5 unit=A
